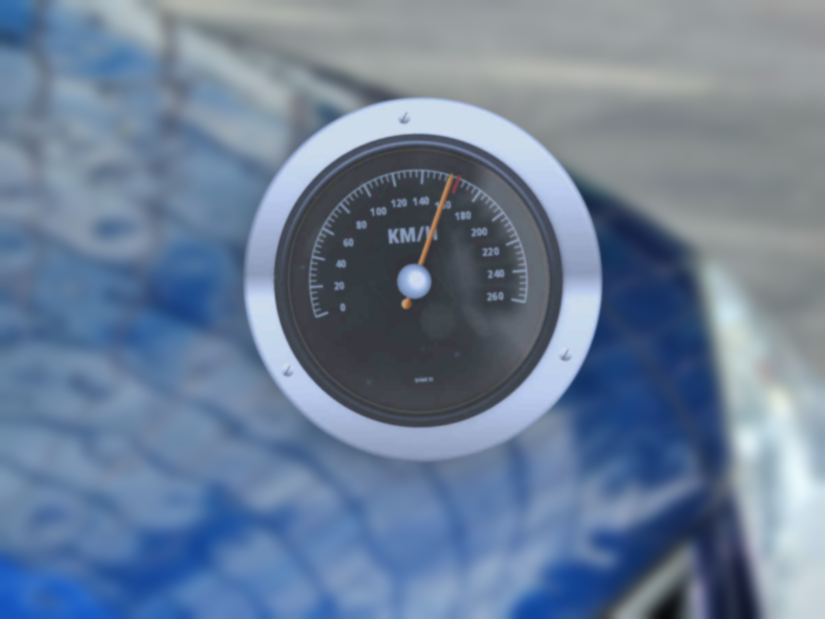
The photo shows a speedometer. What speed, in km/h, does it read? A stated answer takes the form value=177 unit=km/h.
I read value=160 unit=km/h
